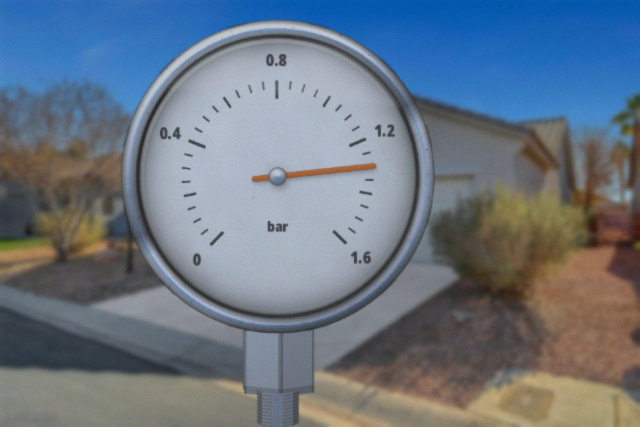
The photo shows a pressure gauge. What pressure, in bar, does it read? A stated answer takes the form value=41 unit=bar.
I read value=1.3 unit=bar
